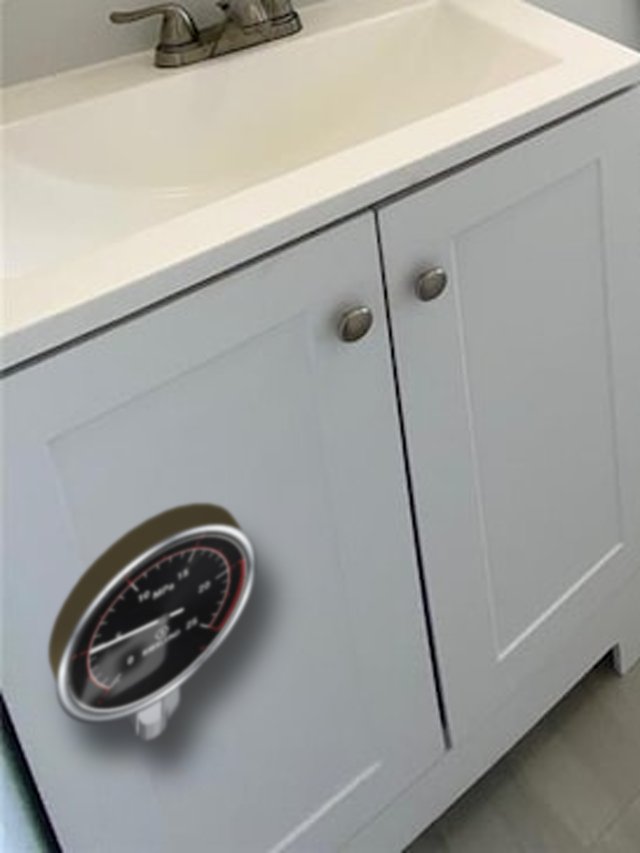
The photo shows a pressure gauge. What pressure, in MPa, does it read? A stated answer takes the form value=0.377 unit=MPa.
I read value=5 unit=MPa
